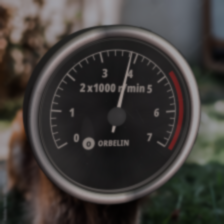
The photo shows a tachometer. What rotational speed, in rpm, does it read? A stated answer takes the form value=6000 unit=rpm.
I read value=3800 unit=rpm
